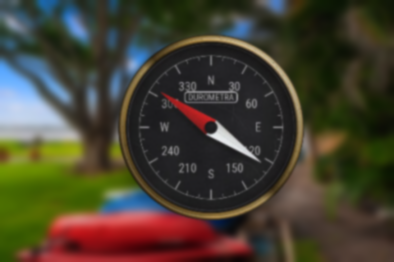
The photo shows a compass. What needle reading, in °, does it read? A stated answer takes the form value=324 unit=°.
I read value=305 unit=°
